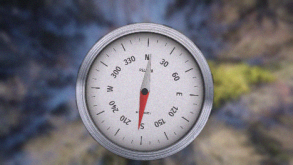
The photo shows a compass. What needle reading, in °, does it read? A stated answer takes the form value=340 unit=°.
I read value=185 unit=°
